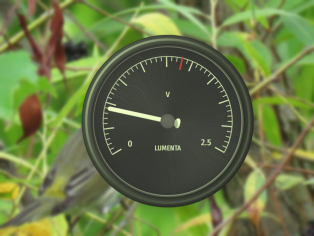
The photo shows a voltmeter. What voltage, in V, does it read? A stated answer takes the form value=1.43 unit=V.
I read value=0.45 unit=V
